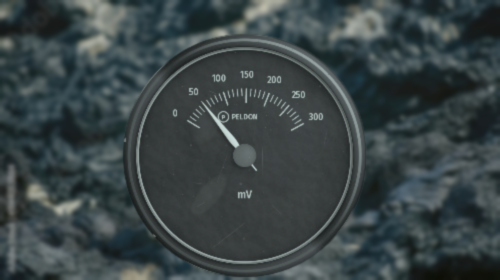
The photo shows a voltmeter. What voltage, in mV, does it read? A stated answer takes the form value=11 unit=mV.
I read value=50 unit=mV
